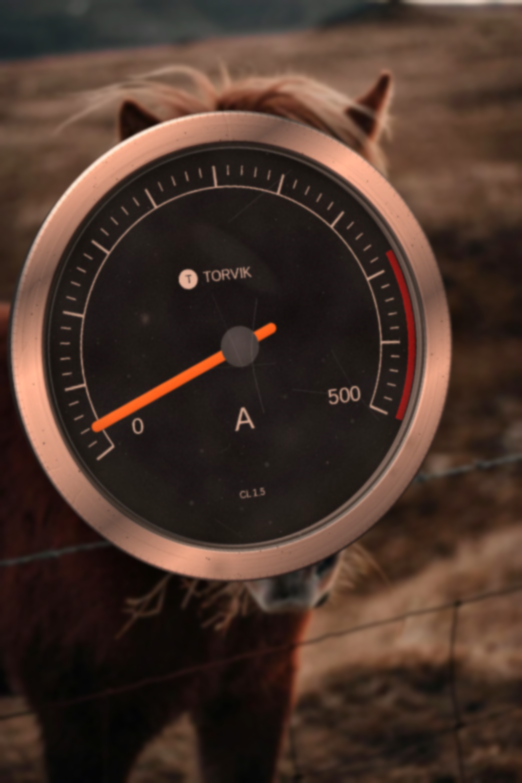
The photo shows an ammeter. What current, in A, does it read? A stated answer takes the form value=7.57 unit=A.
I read value=20 unit=A
